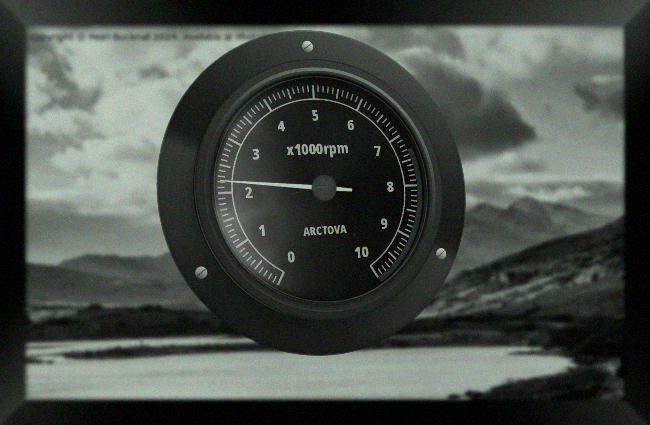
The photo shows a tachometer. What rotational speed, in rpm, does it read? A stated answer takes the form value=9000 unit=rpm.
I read value=2200 unit=rpm
